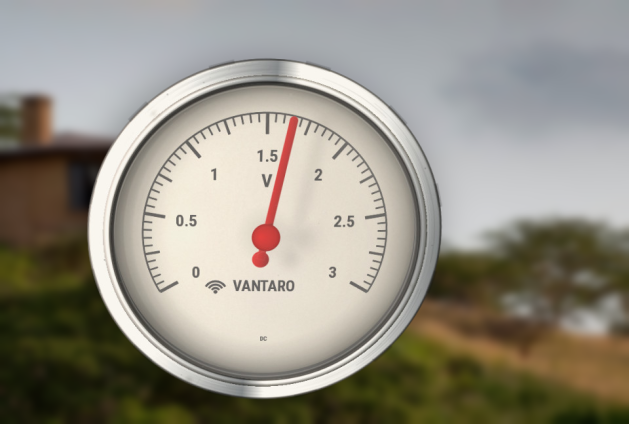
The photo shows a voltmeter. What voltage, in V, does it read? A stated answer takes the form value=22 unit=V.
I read value=1.65 unit=V
